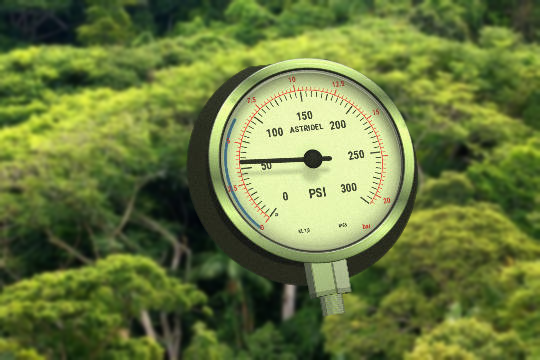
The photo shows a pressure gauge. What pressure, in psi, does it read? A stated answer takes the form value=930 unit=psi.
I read value=55 unit=psi
